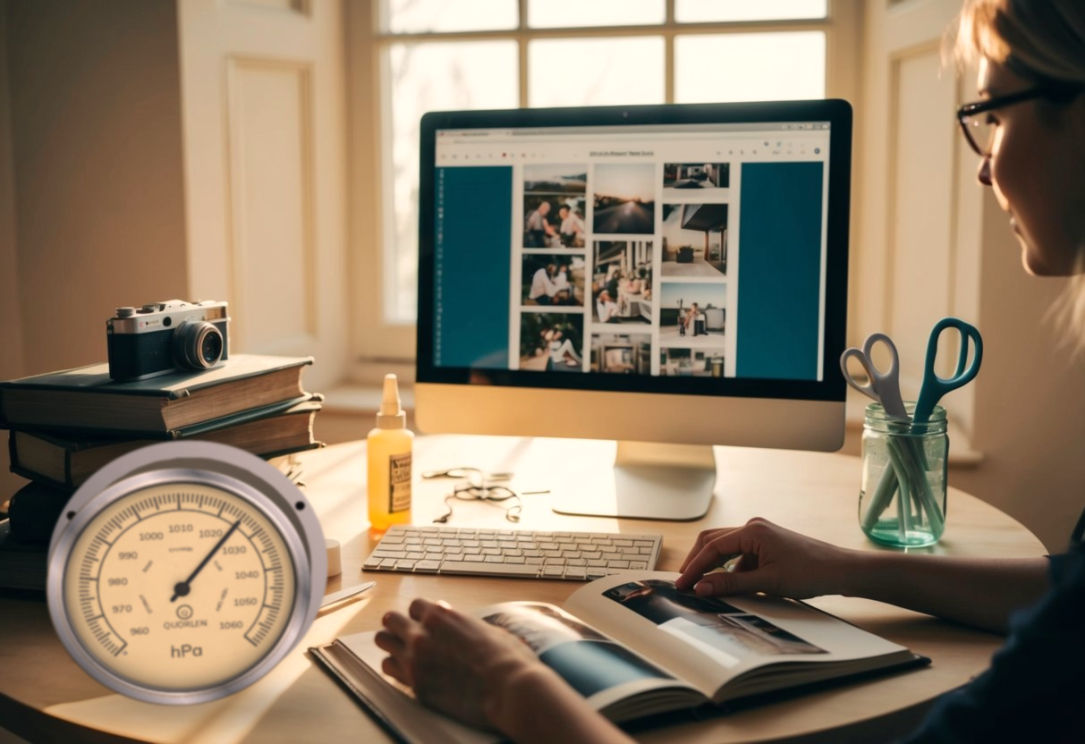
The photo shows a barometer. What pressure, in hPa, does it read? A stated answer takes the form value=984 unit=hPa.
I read value=1025 unit=hPa
